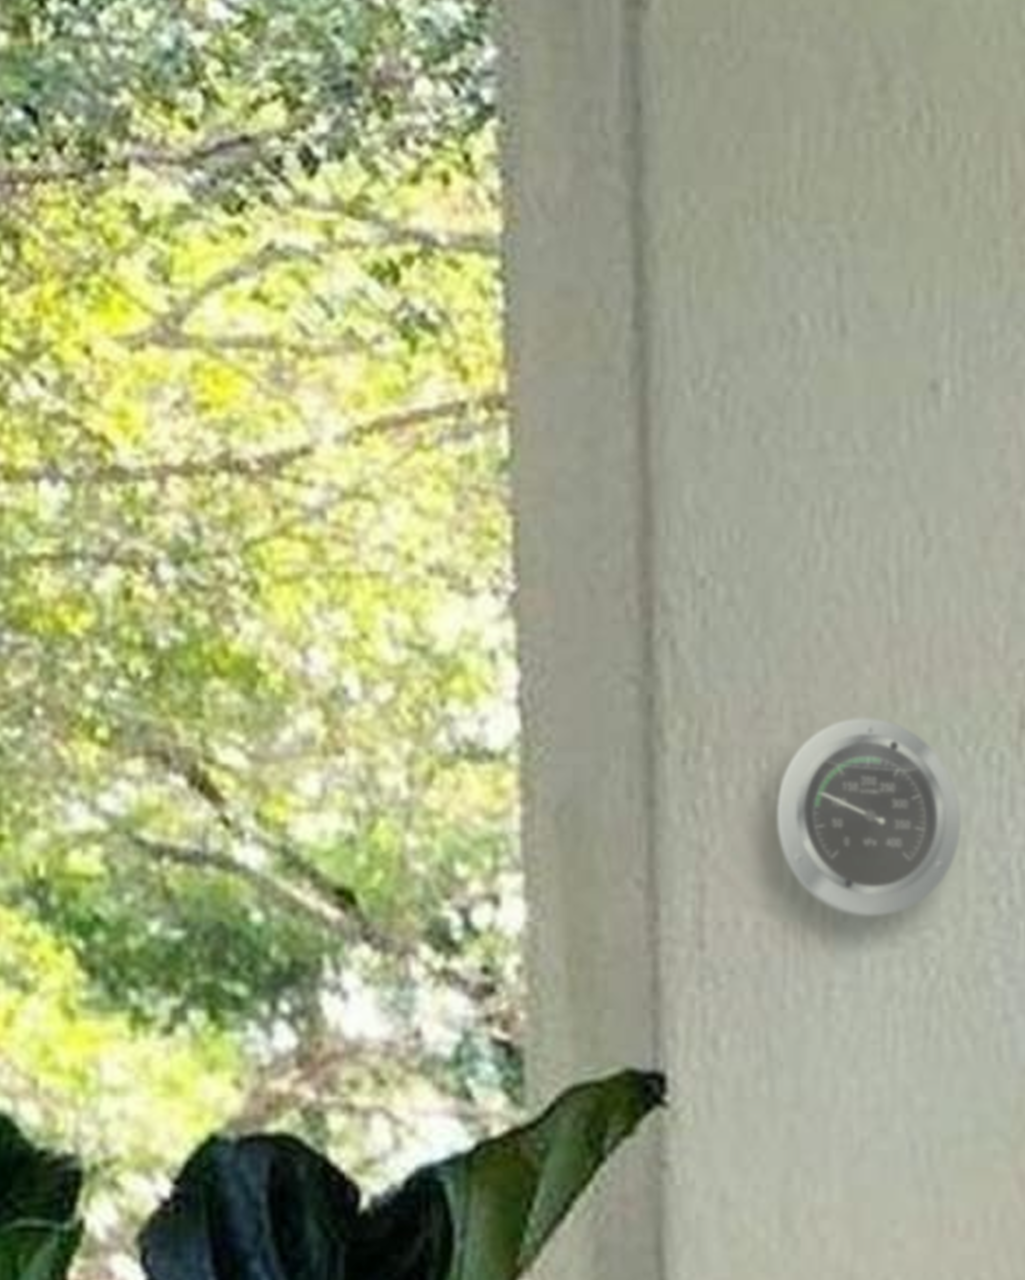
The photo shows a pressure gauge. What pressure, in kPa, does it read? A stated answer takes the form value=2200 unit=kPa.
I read value=100 unit=kPa
